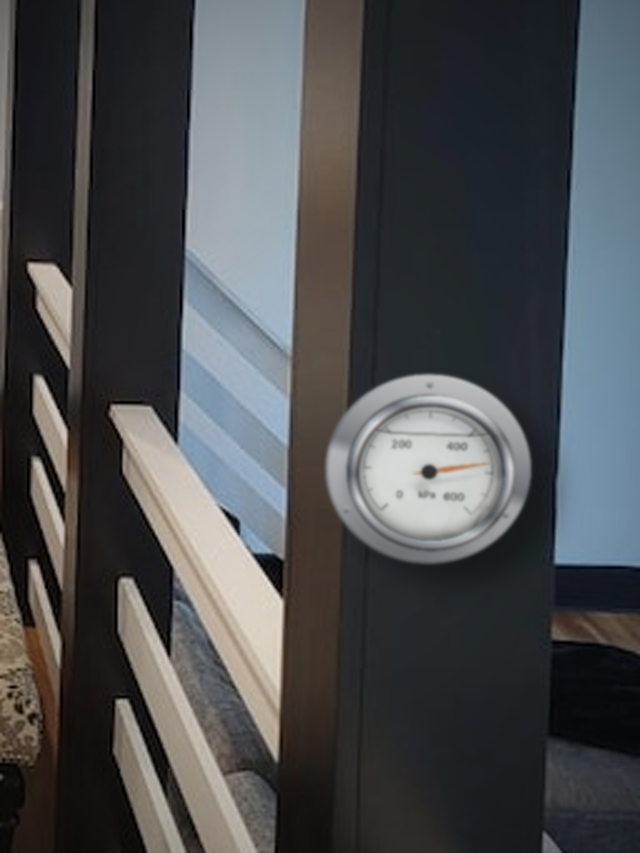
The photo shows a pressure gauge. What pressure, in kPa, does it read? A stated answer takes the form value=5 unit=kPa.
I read value=475 unit=kPa
